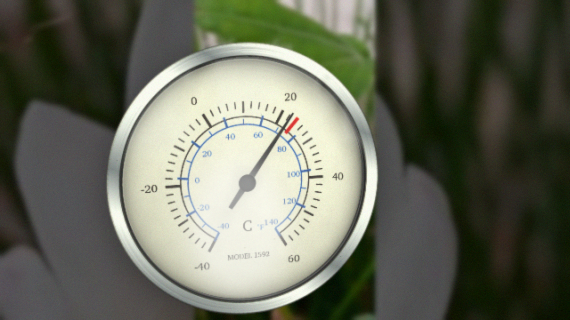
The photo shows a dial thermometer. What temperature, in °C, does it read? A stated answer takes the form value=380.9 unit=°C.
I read value=22 unit=°C
